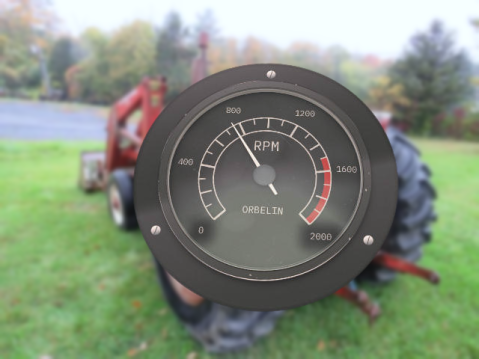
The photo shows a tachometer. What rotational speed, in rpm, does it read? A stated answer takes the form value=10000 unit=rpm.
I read value=750 unit=rpm
